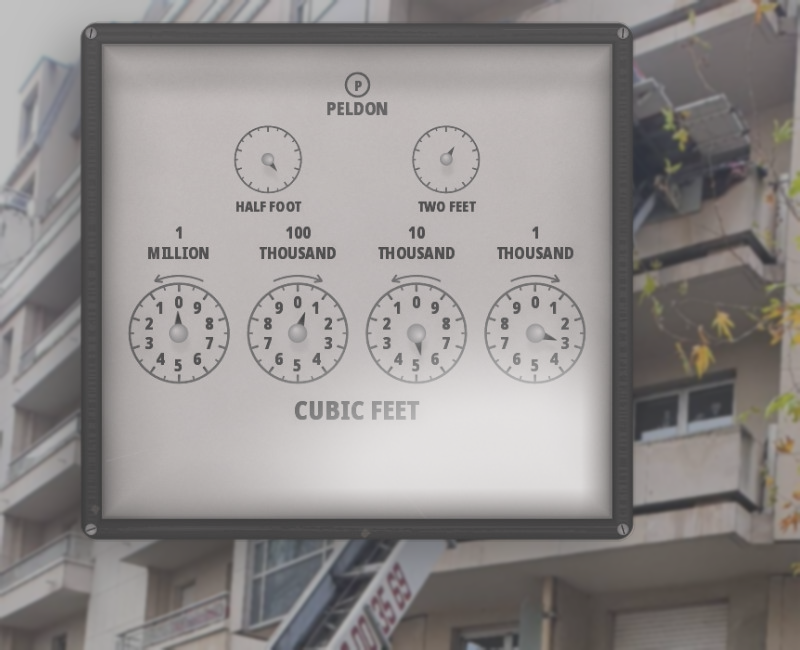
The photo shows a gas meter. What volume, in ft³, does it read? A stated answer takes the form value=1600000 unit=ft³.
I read value=5300 unit=ft³
